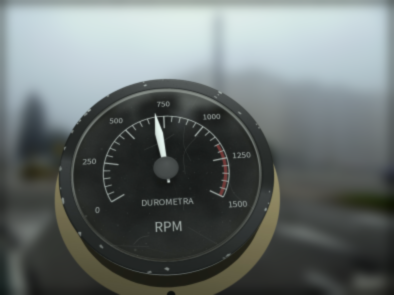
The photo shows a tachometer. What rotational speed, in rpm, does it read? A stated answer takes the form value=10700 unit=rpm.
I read value=700 unit=rpm
